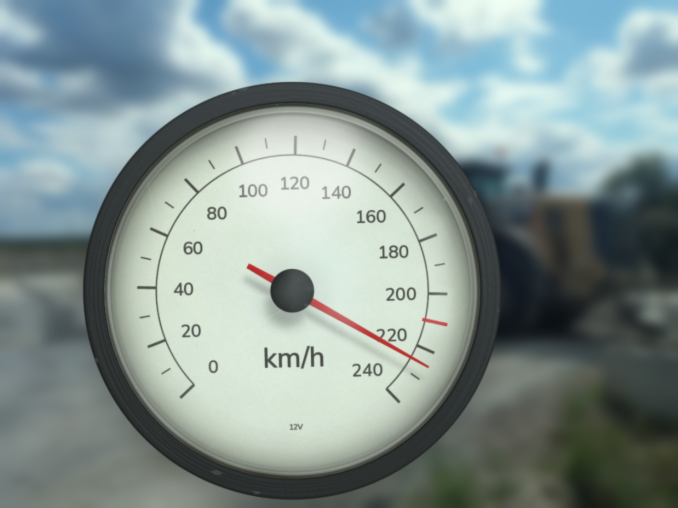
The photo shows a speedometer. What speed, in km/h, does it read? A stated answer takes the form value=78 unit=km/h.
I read value=225 unit=km/h
